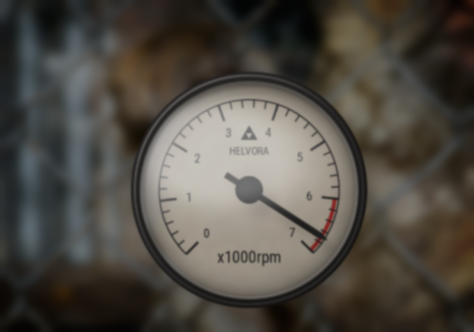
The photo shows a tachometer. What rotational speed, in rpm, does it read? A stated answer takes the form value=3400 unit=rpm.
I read value=6700 unit=rpm
